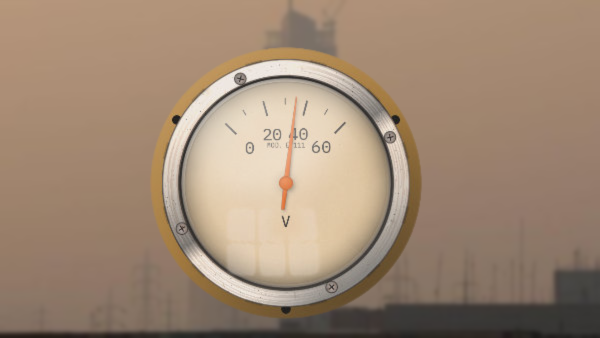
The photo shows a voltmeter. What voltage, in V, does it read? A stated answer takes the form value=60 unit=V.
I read value=35 unit=V
